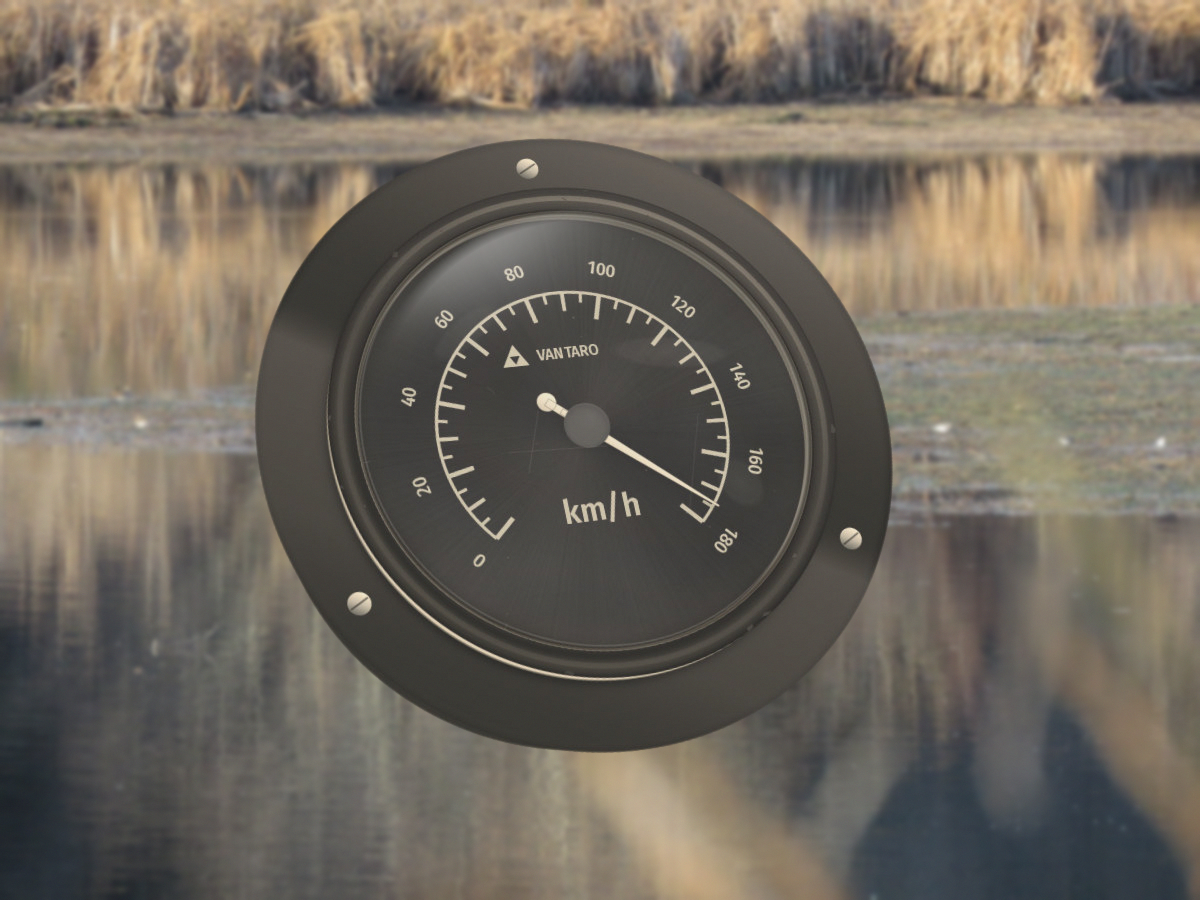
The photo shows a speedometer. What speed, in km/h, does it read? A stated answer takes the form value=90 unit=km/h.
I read value=175 unit=km/h
